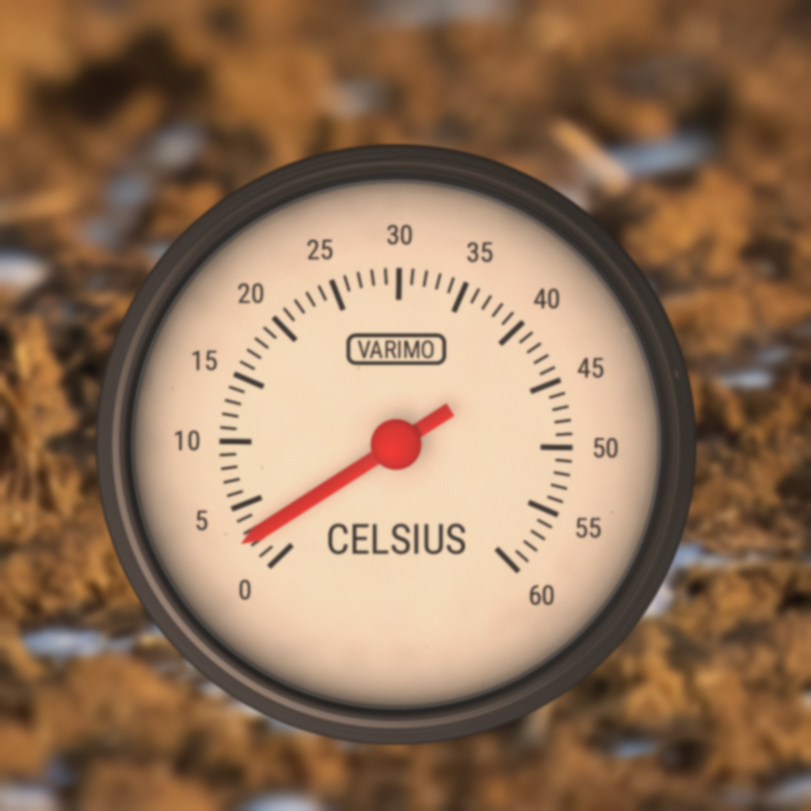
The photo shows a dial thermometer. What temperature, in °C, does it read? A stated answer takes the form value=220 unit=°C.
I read value=2.5 unit=°C
